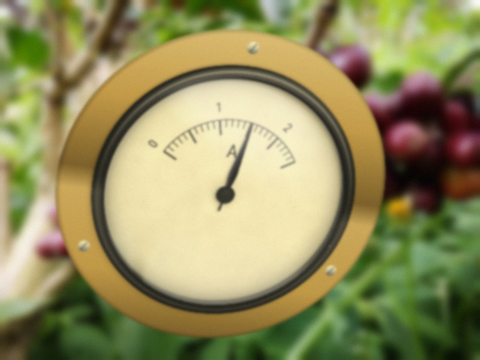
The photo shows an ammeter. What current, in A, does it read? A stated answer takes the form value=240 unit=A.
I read value=1.5 unit=A
